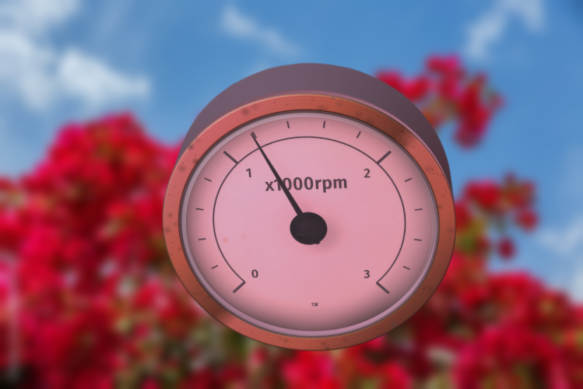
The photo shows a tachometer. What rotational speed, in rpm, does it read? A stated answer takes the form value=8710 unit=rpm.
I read value=1200 unit=rpm
